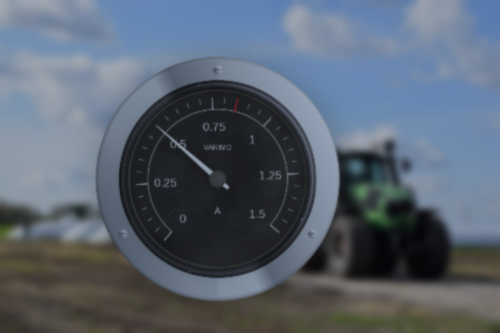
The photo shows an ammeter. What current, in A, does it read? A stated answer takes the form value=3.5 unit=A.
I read value=0.5 unit=A
